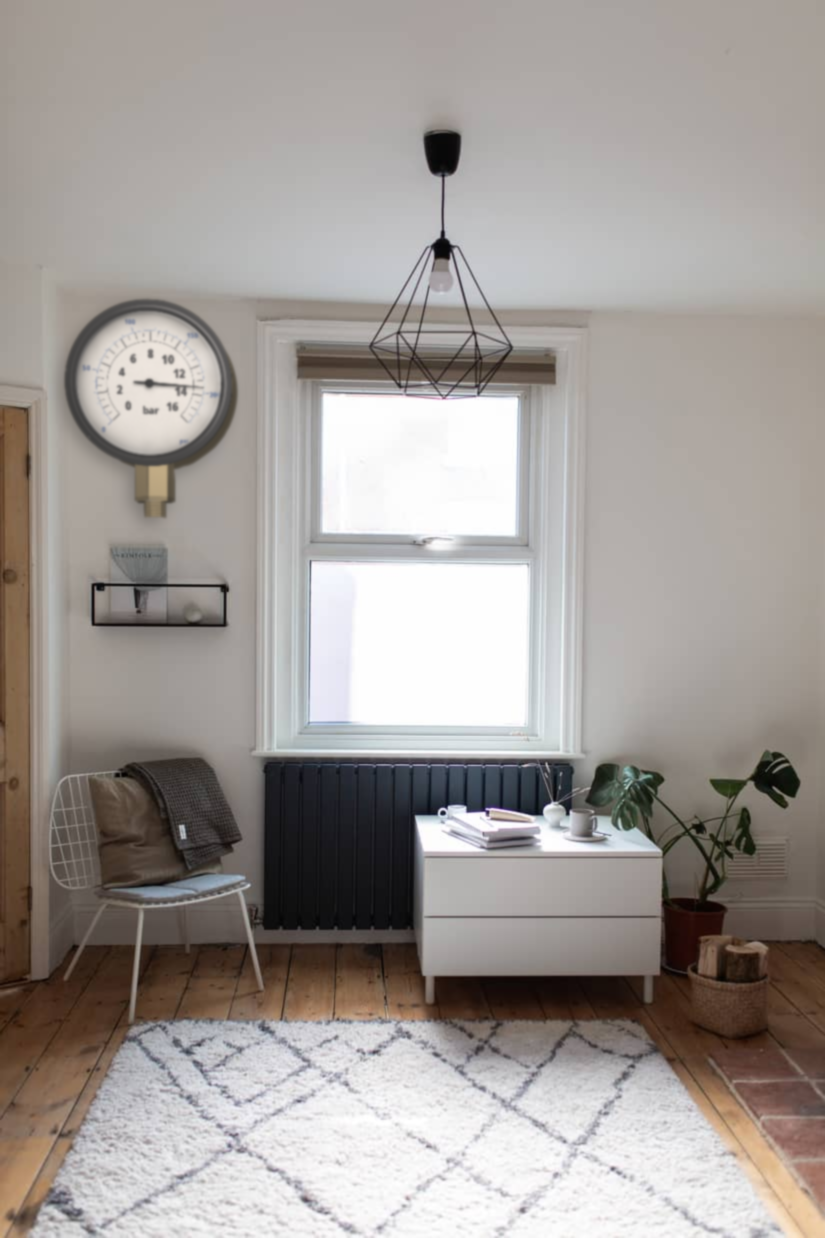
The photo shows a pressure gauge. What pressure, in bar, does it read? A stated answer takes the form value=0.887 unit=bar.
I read value=13.5 unit=bar
